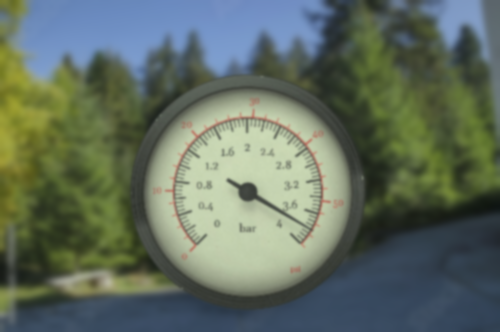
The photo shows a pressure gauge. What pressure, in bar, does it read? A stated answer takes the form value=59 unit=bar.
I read value=3.8 unit=bar
